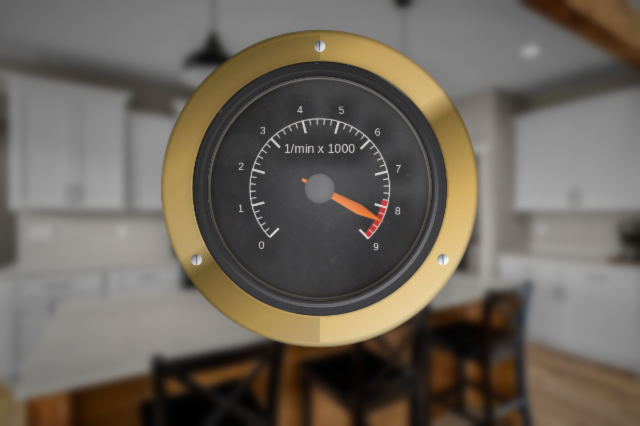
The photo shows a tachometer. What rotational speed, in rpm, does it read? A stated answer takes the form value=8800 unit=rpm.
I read value=8400 unit=rpm
